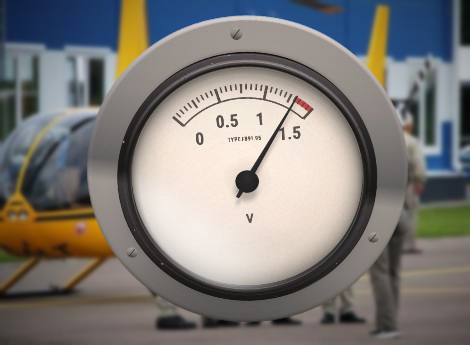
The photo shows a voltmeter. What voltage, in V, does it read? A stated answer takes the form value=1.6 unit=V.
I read value=1.3 unit=V
